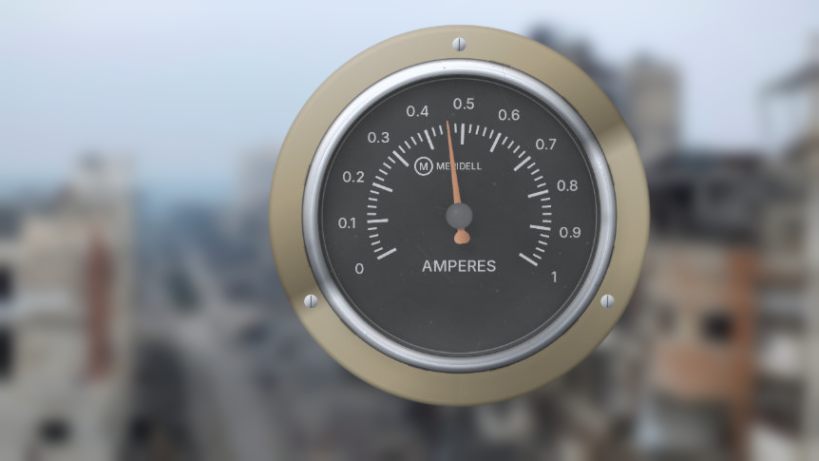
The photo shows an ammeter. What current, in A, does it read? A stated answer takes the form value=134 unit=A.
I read value=0.46 unit=A
